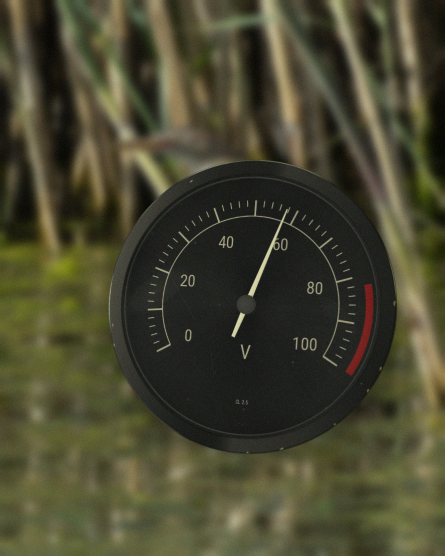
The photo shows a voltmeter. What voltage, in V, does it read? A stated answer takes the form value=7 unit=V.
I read value=58 unit=V
